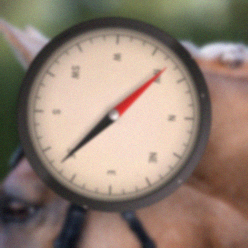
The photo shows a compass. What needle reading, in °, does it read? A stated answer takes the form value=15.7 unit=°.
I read value=315 unit=°
